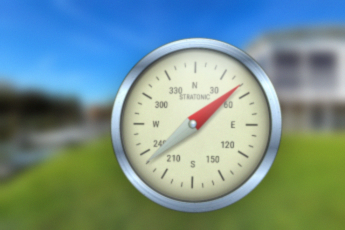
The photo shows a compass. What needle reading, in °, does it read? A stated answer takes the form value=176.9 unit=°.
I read value=50 unit=°
